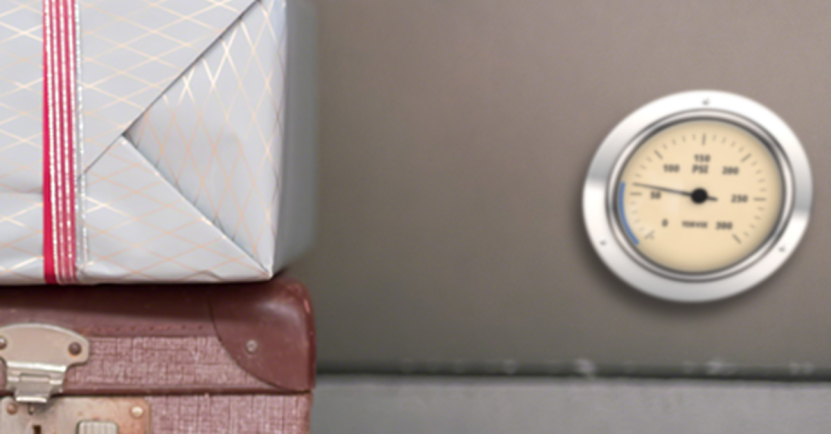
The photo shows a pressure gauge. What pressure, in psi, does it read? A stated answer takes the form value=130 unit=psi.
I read value=60 unit=psi
